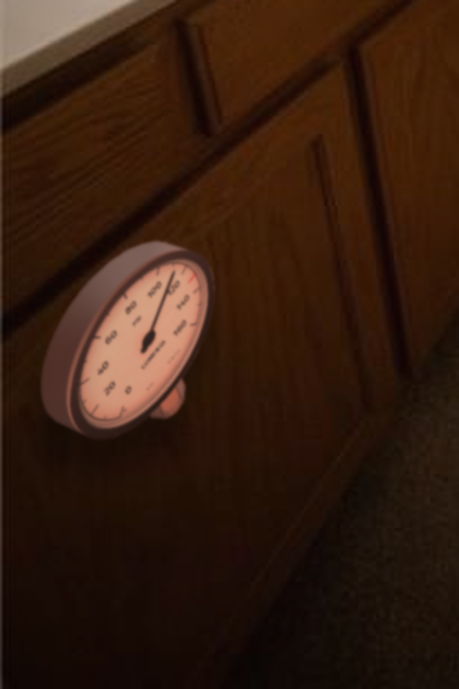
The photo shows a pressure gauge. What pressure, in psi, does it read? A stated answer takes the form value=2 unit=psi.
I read value=110 unit=psi
